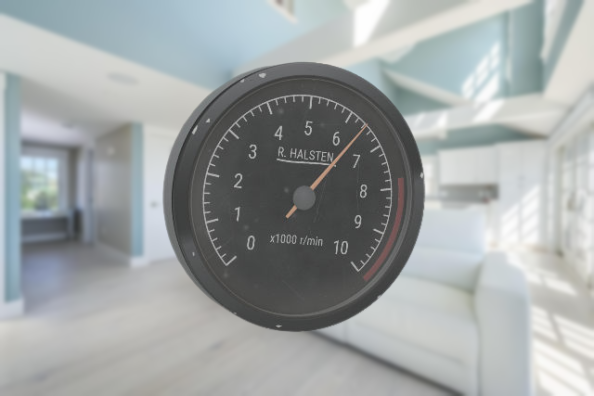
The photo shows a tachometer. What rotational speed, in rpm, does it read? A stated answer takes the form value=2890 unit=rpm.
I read value=6400 unit=rpm
